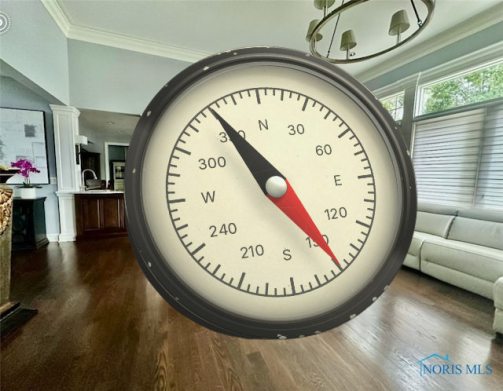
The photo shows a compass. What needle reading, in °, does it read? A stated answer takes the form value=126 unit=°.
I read value=150 unit=°
